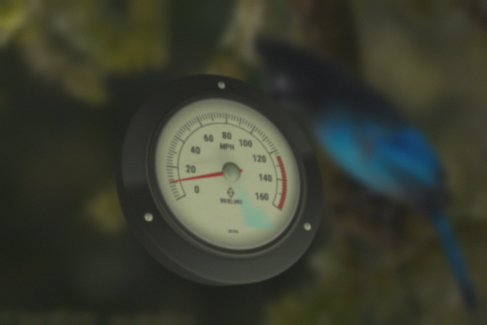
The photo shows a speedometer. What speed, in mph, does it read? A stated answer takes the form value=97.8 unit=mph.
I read value=10 unit=mph
